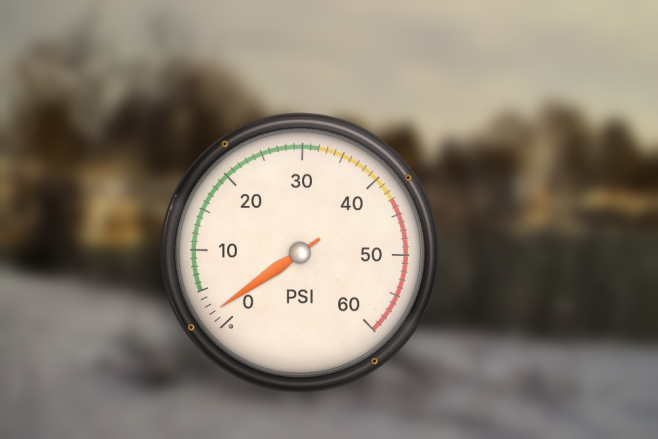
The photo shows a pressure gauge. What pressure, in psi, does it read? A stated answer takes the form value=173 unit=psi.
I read value=2 unit=psi
